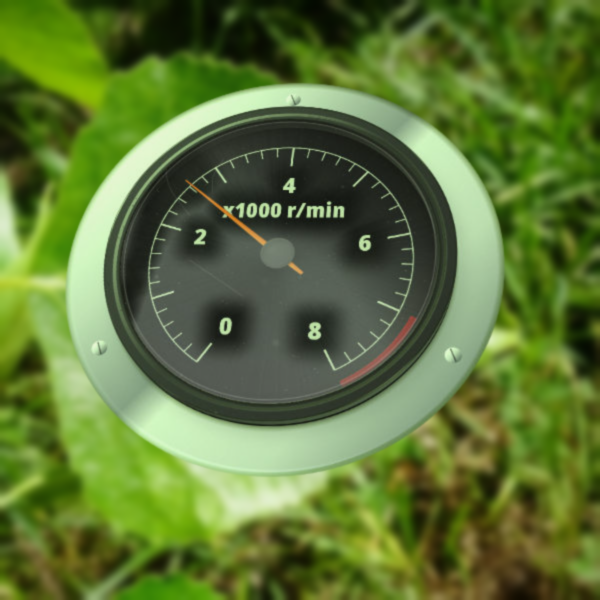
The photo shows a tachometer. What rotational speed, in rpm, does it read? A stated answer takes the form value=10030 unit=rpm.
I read value=2600 unit=rpm
